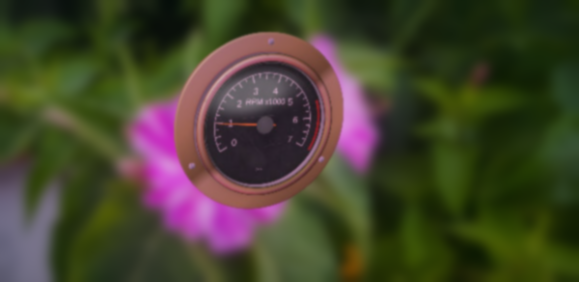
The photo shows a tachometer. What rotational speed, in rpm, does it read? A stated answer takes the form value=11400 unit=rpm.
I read value=1000 unit=rpm
